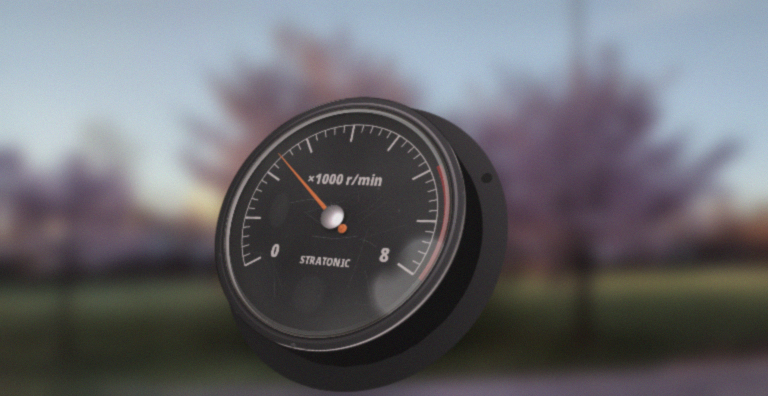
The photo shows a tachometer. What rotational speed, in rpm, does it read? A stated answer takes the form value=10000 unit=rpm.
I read value=2400 unit=rpm
